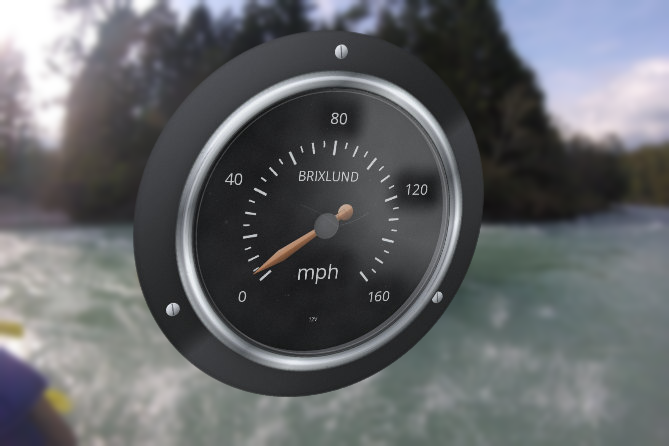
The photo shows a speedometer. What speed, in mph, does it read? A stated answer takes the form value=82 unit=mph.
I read value=5 unit=mph
